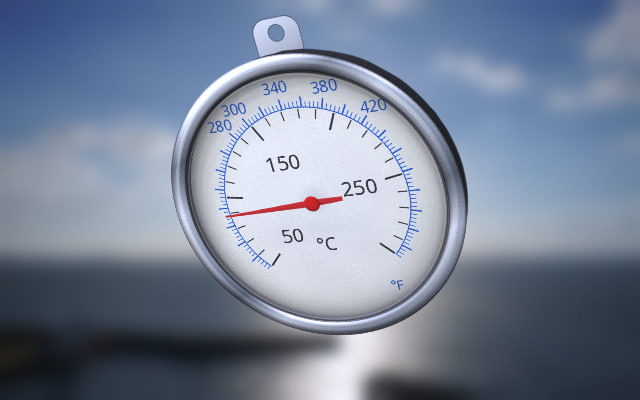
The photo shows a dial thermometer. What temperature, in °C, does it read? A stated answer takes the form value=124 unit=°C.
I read value=90 unit=°C
